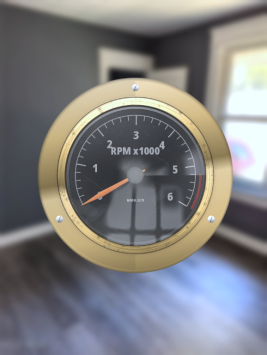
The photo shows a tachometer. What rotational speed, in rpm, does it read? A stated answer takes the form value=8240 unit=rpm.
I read value=0 unit=rpm
